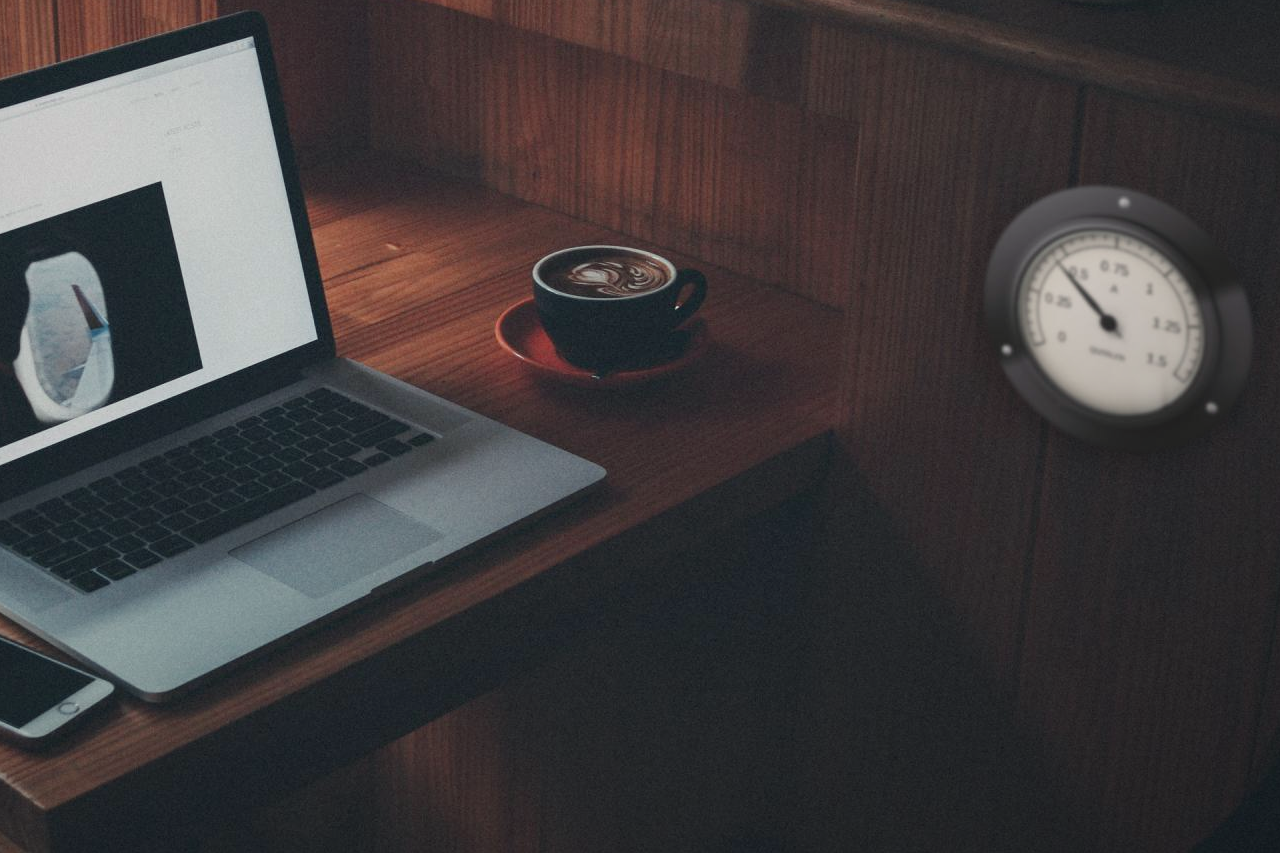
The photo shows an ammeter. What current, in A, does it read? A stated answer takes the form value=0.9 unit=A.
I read value=0.45 unit=A
